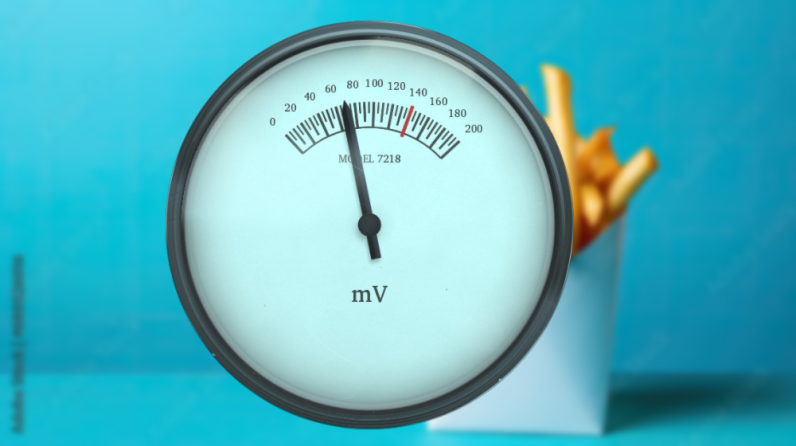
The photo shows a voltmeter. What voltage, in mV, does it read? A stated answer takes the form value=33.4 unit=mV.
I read value=70 unit=mV
